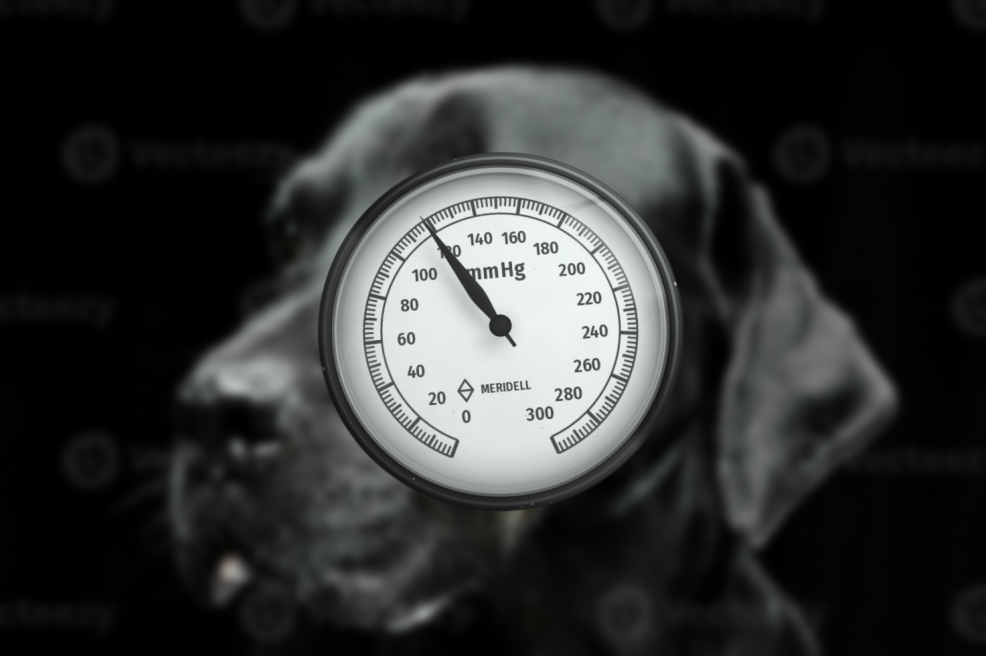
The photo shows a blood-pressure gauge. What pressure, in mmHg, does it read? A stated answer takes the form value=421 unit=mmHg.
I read value=118 unit=mmHg
